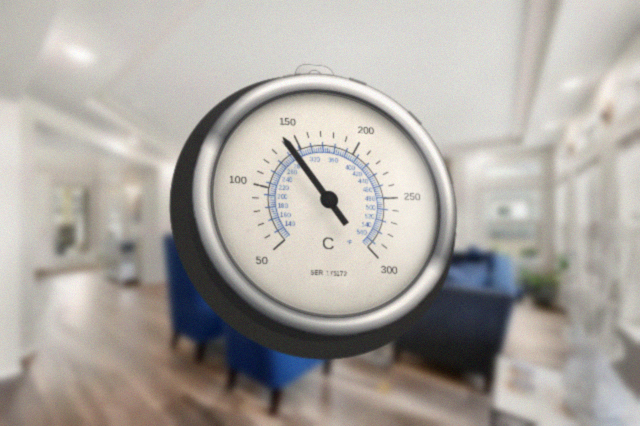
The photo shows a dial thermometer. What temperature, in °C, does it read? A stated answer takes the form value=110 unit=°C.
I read value=140 unit=°C
